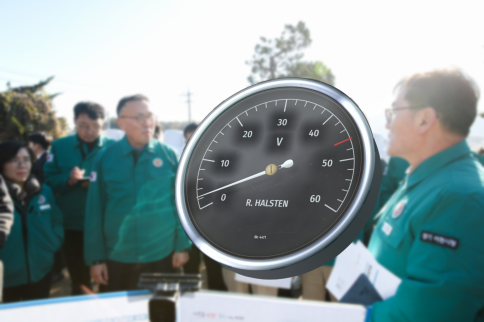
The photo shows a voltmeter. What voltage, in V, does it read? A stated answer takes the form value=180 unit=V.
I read value=2 unit=V
